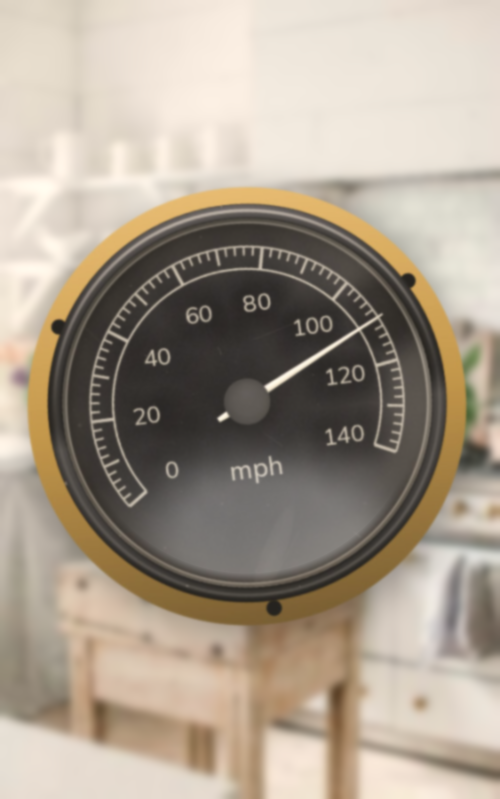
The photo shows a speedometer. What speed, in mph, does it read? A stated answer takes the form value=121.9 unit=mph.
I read value=110 unit=mph
